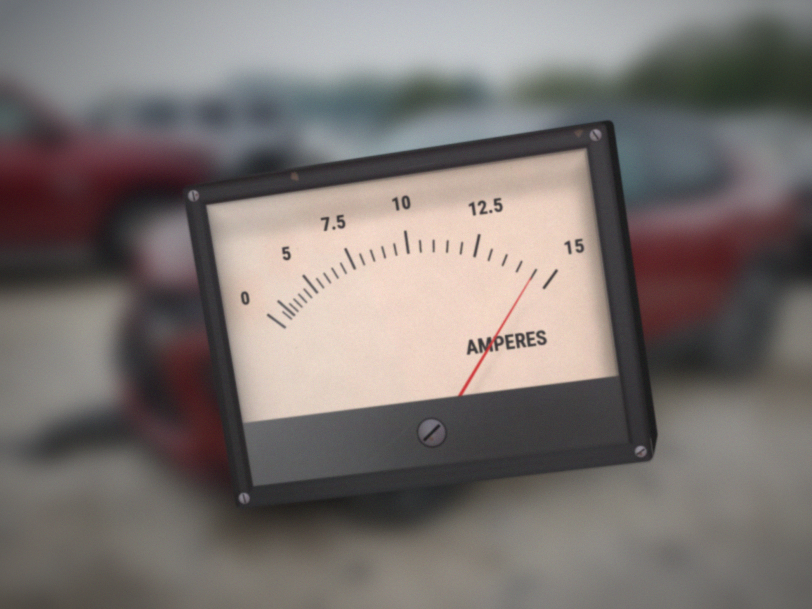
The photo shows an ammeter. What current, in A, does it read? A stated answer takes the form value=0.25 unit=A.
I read value=14.5 unit=A
